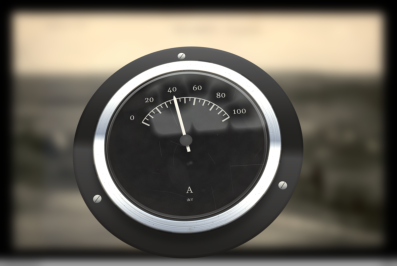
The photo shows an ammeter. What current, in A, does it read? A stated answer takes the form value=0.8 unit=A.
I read value=40 unit=A
